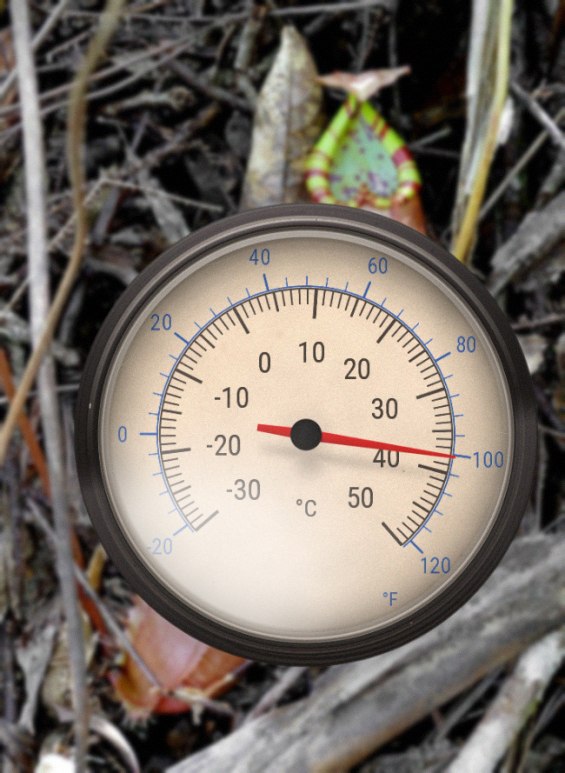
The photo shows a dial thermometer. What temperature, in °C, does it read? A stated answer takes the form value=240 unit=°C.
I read value=38 unit=°C
